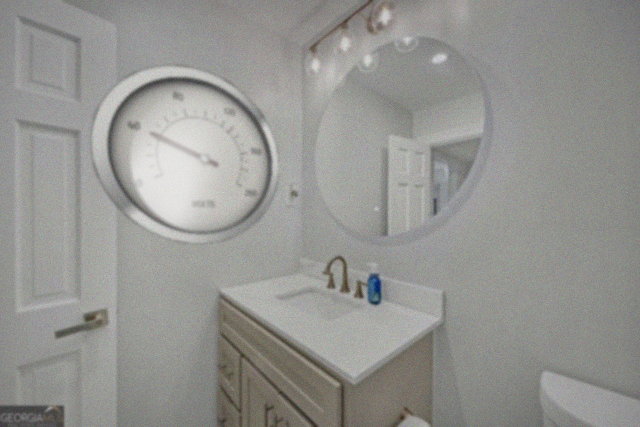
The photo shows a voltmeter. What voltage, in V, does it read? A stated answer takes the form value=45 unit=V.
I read value=40 unit=V
